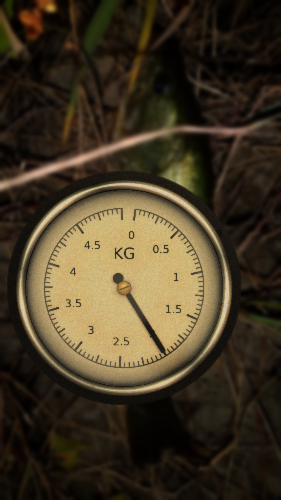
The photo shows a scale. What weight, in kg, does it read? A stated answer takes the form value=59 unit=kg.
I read value=2 unit=kg
